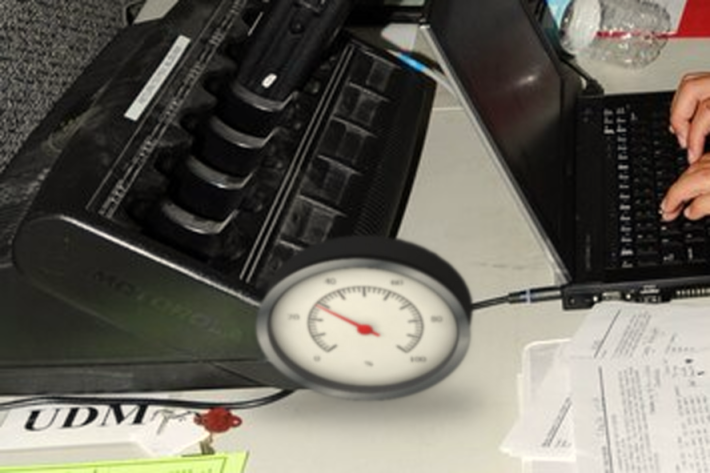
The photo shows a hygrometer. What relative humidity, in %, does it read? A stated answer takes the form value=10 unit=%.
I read value=30 unit=%
